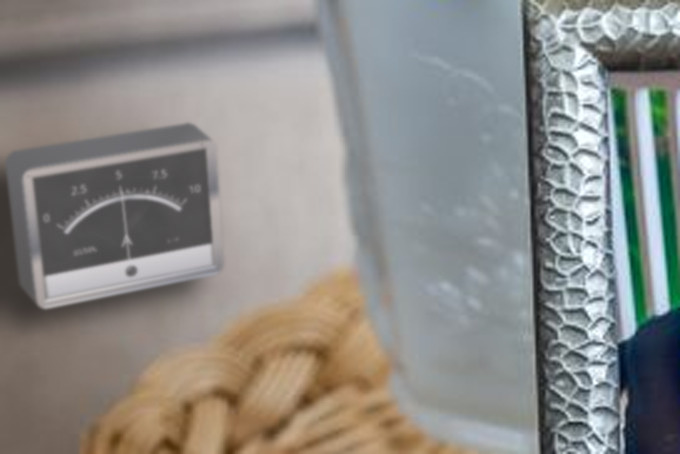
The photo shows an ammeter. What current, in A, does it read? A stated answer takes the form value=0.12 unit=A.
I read value=5 unit=A
